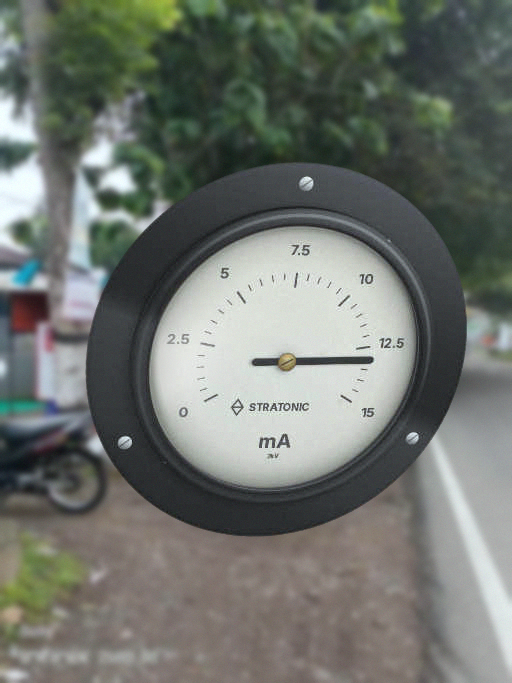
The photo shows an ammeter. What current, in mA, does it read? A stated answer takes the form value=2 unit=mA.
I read value=13 unit=mA
